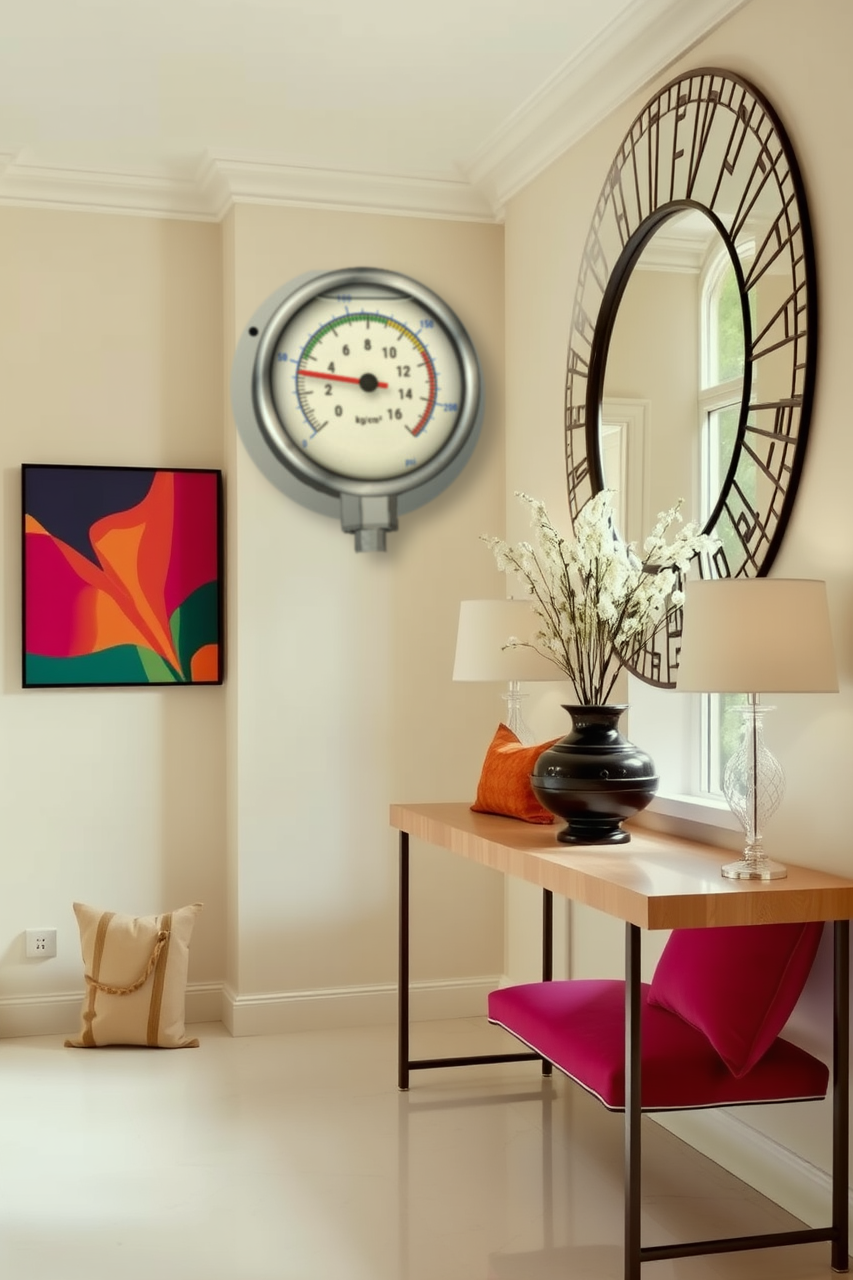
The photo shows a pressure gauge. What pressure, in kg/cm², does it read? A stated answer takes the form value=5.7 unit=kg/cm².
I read value=3 unit=kg/cm²
